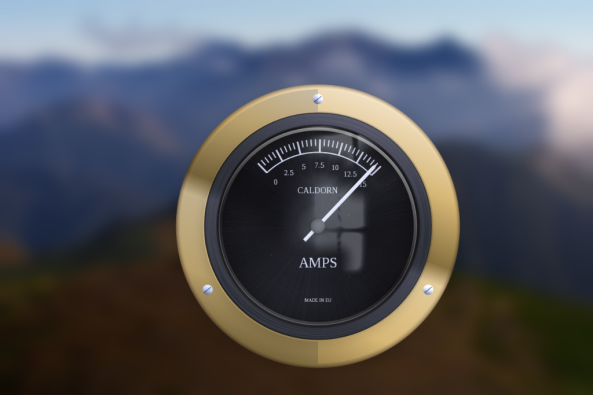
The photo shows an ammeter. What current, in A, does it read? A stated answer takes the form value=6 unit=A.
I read value=14.5 unit=A
